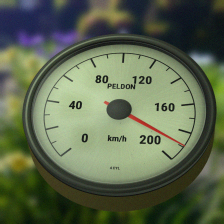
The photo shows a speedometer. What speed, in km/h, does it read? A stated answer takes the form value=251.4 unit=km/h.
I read value=190 unit=km/h
